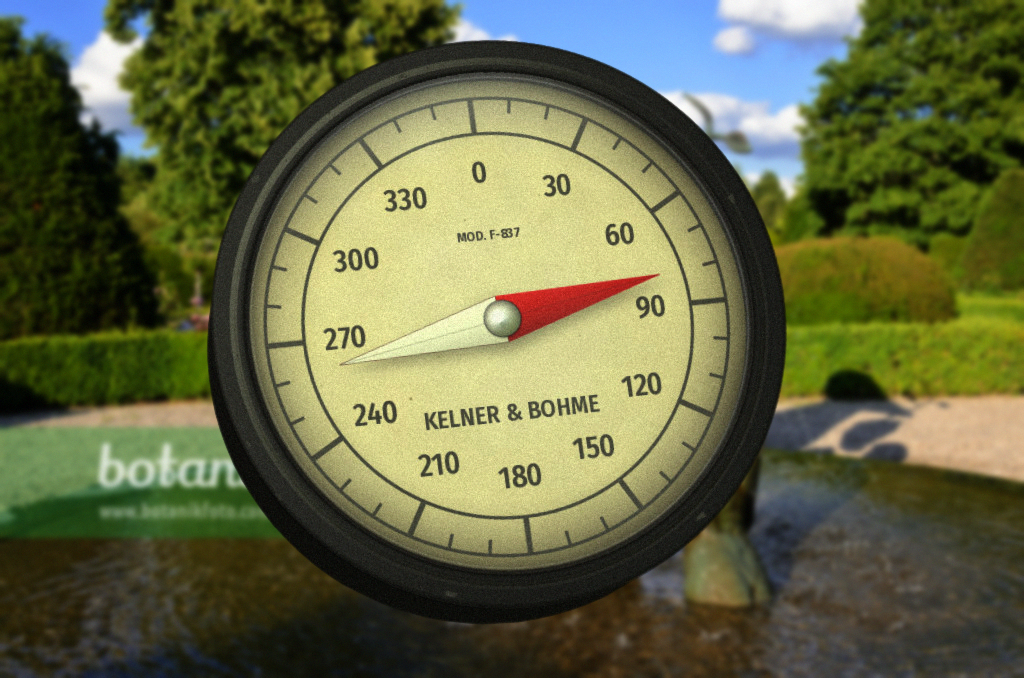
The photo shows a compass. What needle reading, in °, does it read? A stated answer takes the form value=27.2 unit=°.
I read value=80 unit=°
